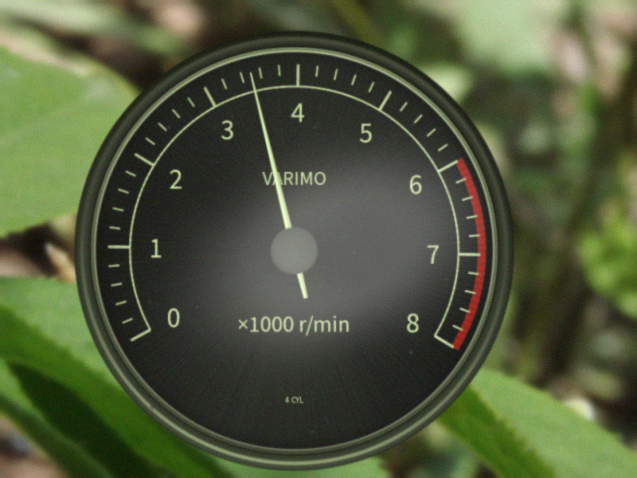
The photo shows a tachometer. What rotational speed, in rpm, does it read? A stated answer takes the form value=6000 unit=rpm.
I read value=3500 unit=rpm
